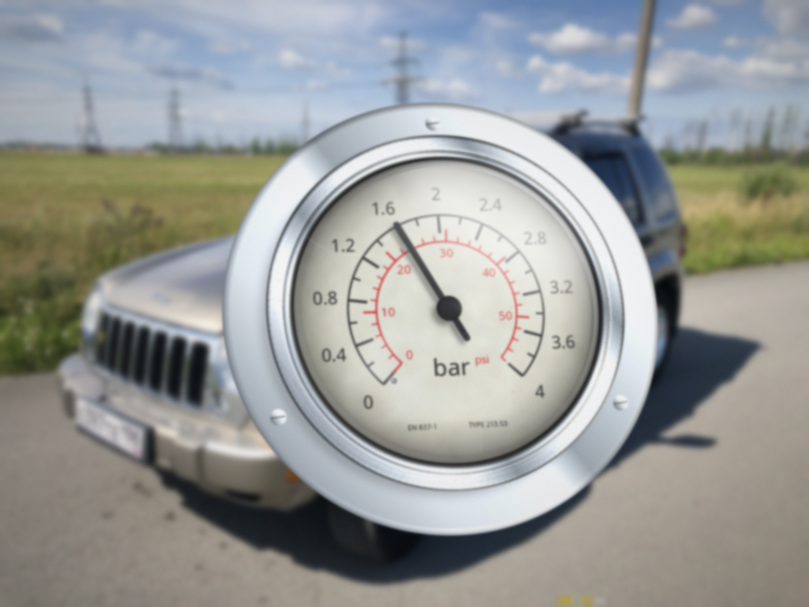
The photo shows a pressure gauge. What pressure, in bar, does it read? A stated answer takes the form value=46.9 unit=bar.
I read value=1.6 unit=bar
